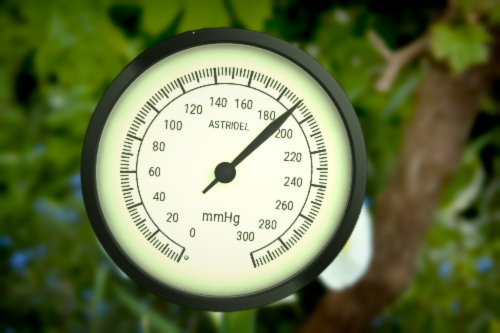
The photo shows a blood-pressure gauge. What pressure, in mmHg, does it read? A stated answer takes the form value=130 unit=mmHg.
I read value=190 unit=mmHg
